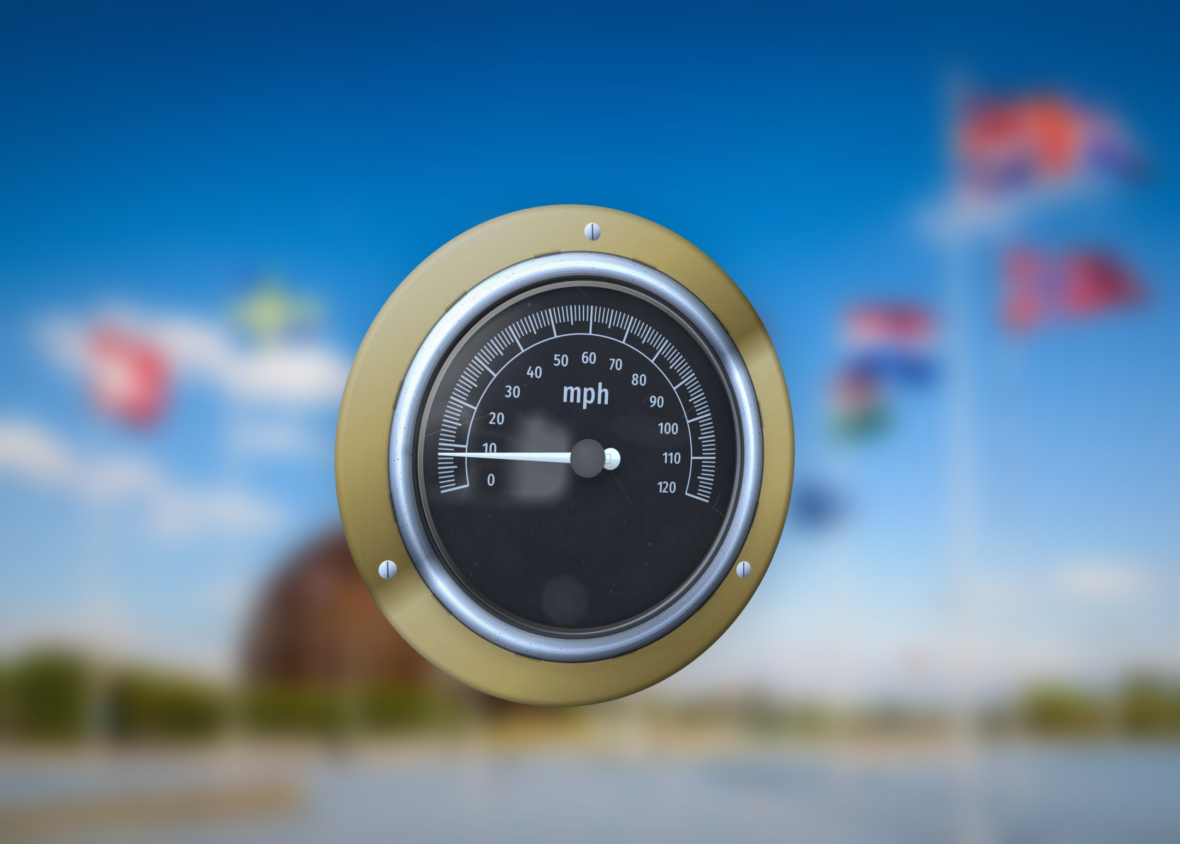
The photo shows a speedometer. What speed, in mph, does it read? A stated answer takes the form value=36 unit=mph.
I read value=8 unit=mph
